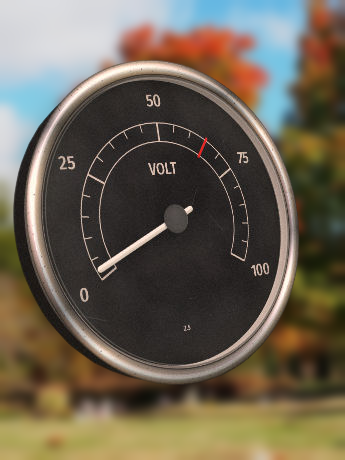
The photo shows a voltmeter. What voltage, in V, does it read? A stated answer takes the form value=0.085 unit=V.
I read value=2.5 unit=V
